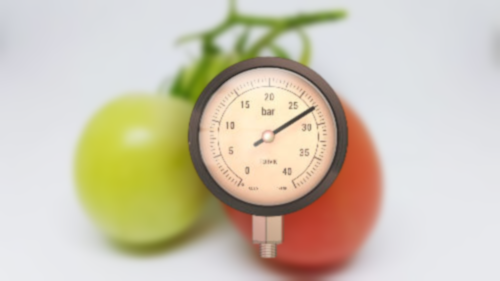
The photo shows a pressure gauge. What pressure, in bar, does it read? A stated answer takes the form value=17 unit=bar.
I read value=27.5 unit=bar
